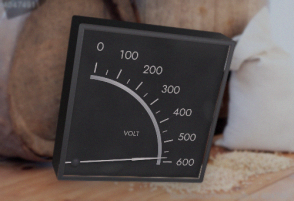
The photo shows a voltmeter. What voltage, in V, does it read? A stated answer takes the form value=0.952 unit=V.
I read value=575 unit=V
